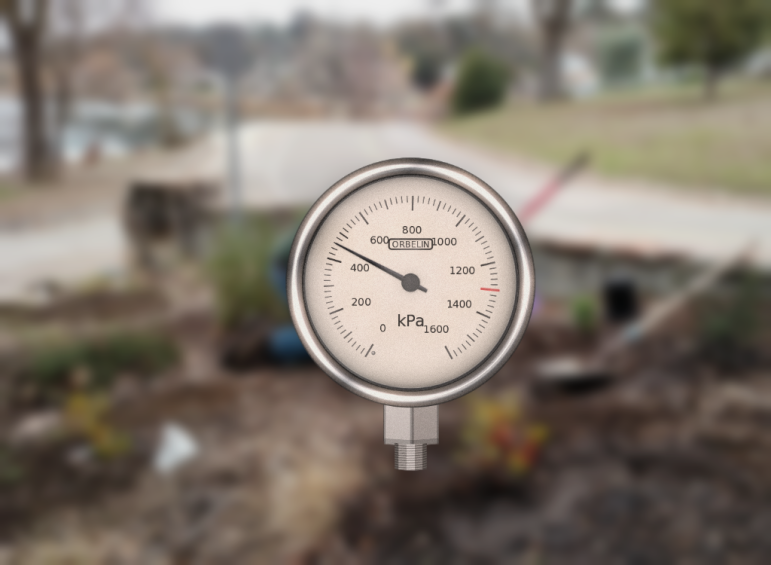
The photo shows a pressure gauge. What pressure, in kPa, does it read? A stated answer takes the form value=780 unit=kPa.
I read value=460 unit=kPa
